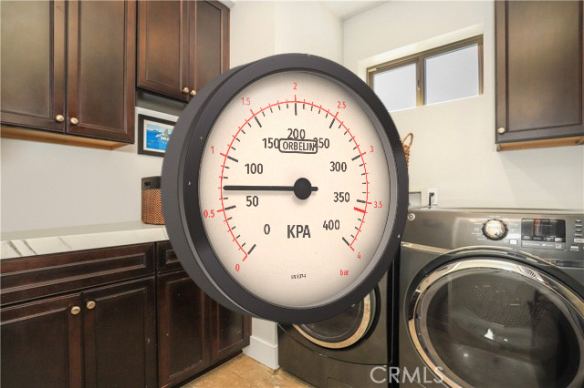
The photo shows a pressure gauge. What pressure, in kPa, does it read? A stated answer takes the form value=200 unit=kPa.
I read value=70 unit=kPa
